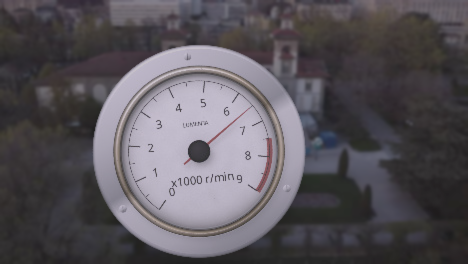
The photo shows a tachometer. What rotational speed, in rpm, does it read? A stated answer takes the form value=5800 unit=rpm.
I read value=6500 unit=rpm
